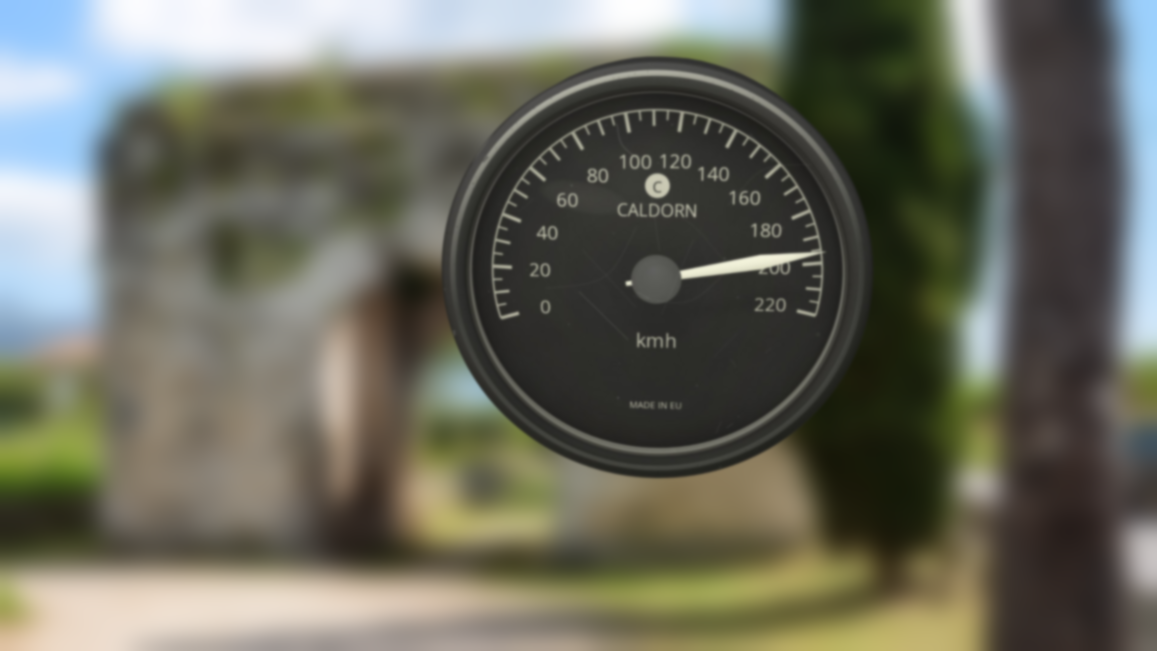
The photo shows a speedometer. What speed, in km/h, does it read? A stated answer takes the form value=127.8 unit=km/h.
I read value=195 unit=km/h
